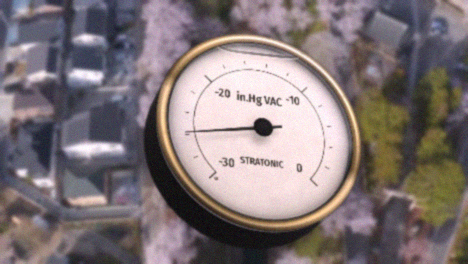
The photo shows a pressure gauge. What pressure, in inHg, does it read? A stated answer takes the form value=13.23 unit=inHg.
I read value=-26 unit=inHg
